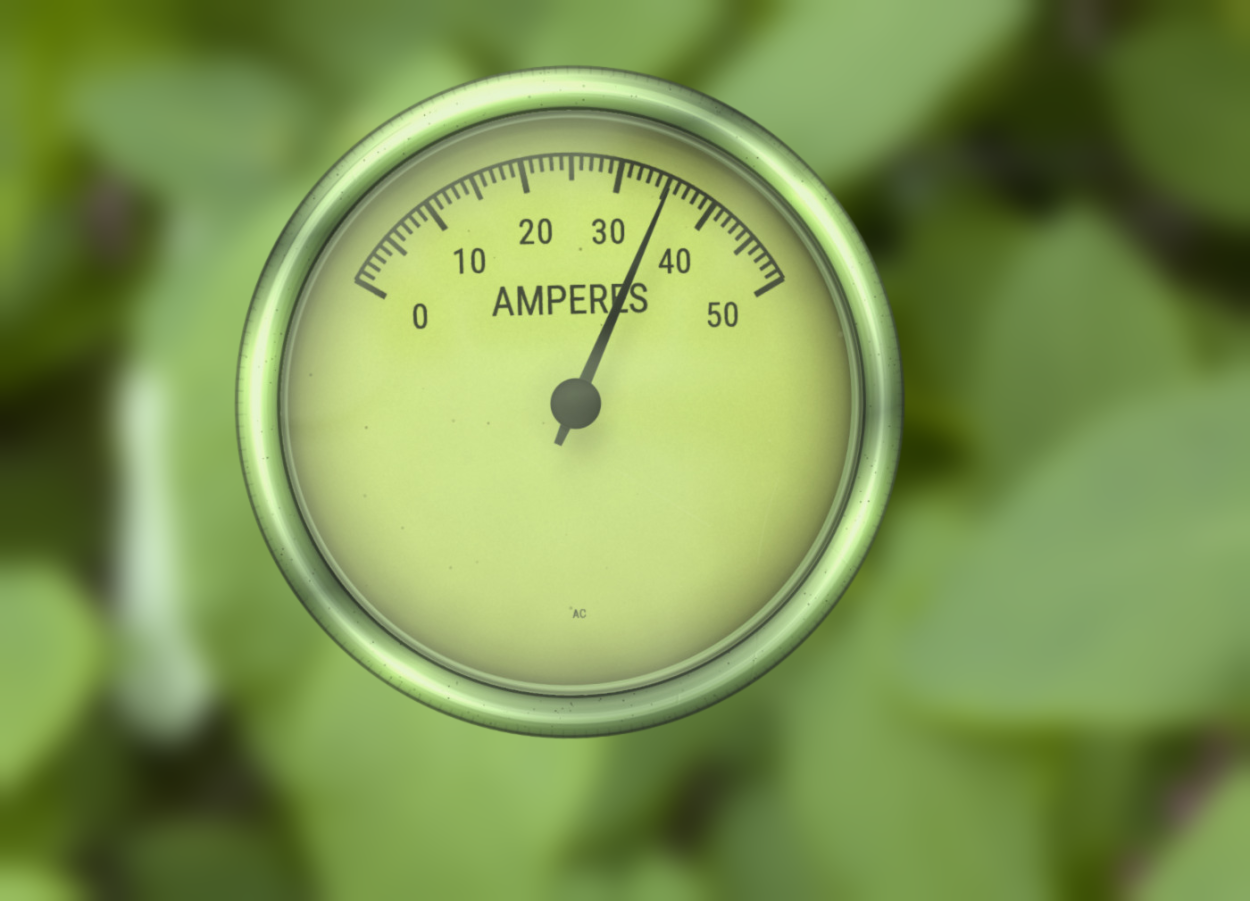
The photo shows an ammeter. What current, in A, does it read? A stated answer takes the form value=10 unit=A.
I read value=35 unit=A
